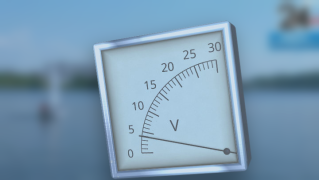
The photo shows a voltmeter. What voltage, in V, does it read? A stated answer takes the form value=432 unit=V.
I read value=4 unit=V
